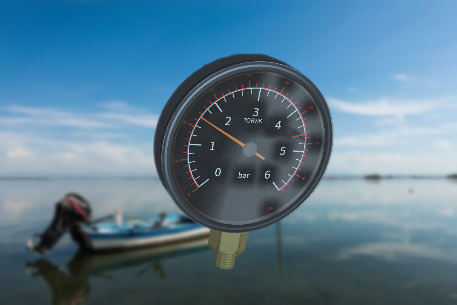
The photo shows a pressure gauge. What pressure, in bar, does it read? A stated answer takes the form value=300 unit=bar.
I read value=1.6 unit=bar
